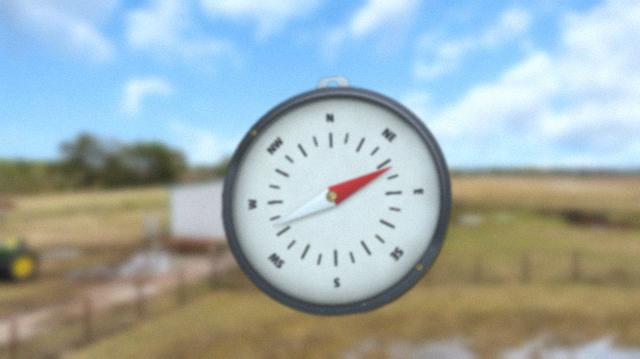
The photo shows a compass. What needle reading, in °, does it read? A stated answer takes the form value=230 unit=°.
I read value=67.5 unit=°
